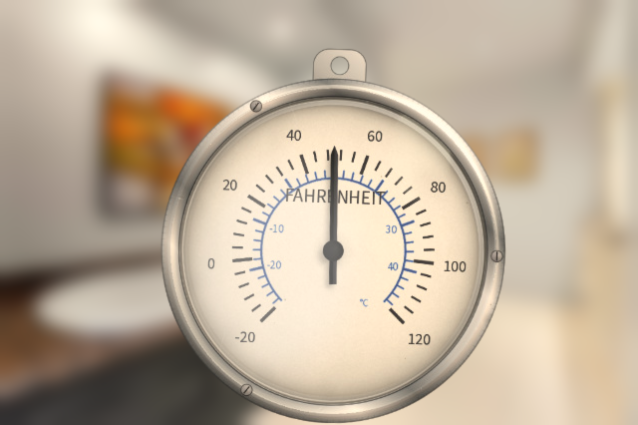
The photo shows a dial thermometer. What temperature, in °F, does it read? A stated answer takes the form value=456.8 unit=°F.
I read value=50 unit=°F
